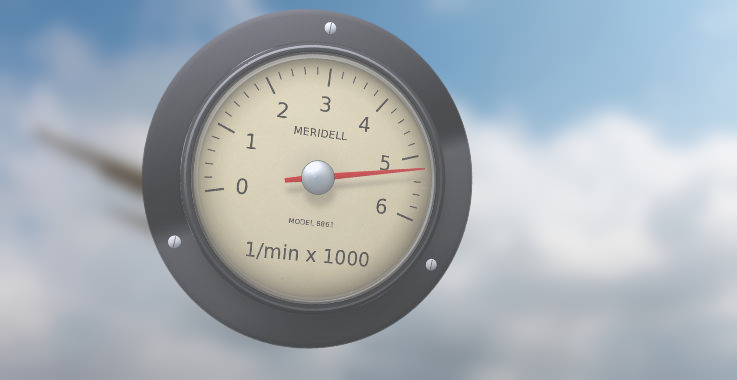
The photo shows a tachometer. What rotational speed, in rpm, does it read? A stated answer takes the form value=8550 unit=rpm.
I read value=5200 unit=rpm
